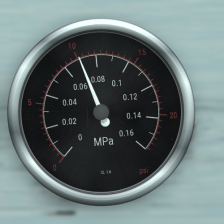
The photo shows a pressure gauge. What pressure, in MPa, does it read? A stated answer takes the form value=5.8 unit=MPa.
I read value=0.07 unit=MPa
